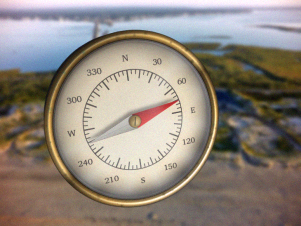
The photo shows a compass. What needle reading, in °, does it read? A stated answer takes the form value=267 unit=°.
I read value=75 unit=°
